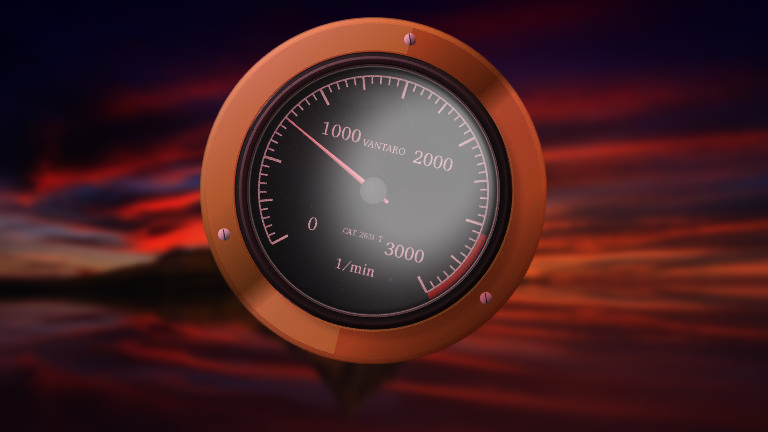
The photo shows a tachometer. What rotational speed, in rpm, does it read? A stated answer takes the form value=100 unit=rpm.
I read value=750 unit=rpm
